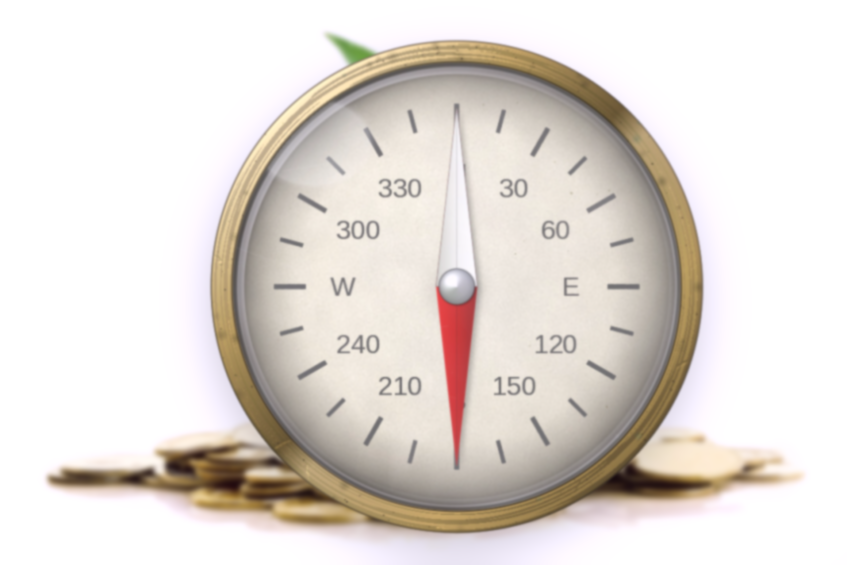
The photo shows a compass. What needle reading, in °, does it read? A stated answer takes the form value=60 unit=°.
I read value=180 unit=°
